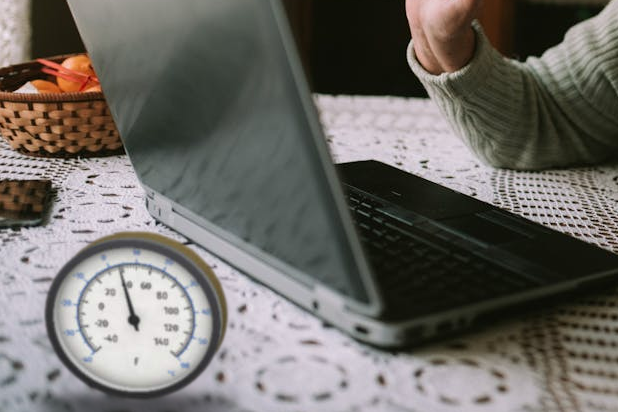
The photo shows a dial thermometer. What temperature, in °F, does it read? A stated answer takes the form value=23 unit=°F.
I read value=40 unit=°F
